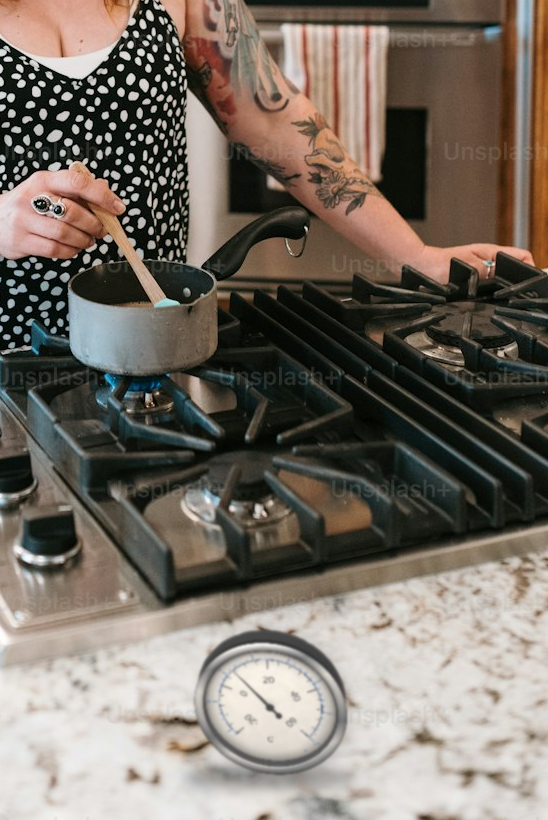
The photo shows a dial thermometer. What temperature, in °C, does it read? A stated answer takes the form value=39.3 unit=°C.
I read value=8 unit=°C
